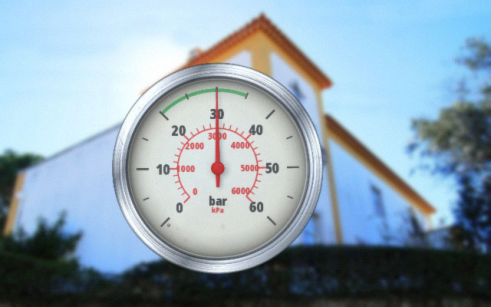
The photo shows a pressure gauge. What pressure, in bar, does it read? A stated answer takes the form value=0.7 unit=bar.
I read value=30 unit=bar
